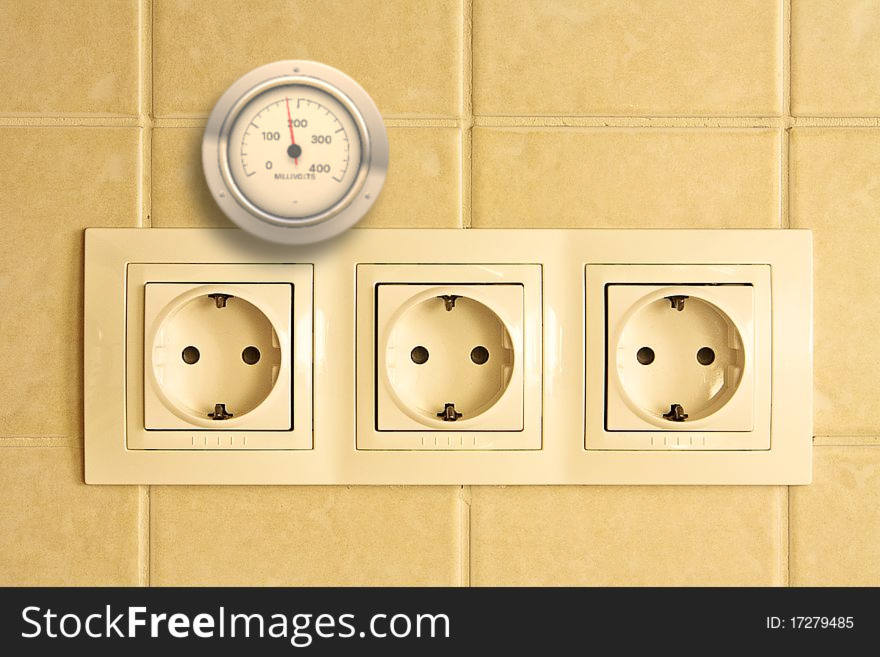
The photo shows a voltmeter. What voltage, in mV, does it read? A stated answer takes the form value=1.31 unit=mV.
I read value=180 unit=mV
